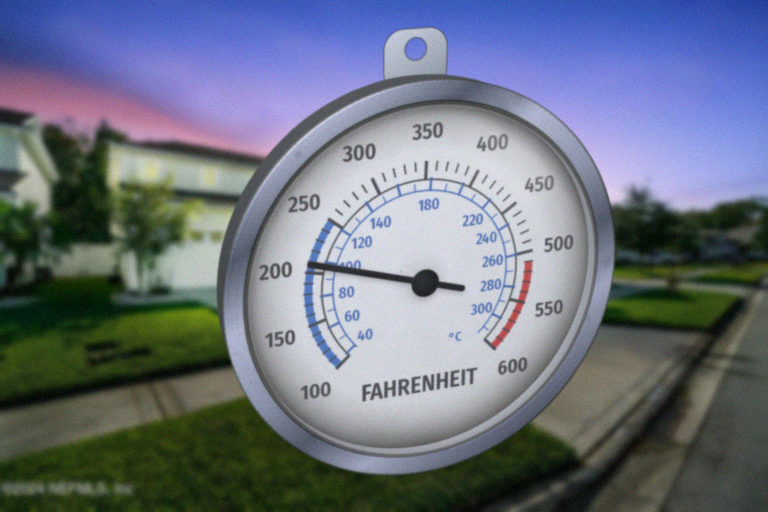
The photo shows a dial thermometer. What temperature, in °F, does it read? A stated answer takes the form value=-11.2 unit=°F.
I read value=210 unit=°F
